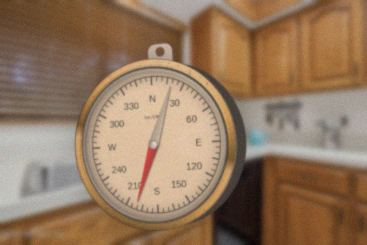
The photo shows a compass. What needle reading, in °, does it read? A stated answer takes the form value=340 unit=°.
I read value=200 unit=°
